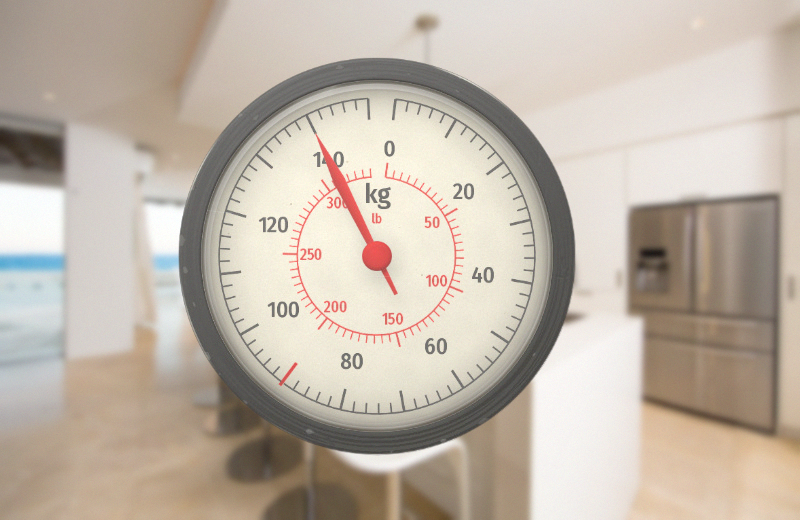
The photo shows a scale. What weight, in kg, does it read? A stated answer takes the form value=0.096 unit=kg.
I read value=140 unit=kg
